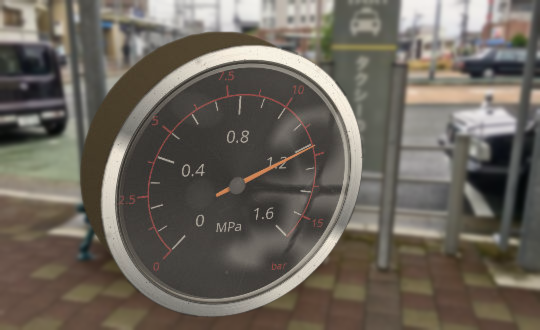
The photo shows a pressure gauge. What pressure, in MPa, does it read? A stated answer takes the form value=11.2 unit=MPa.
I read value=1.2 unit=MPa
